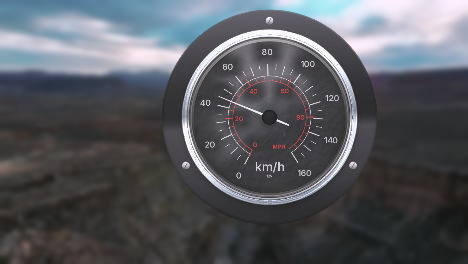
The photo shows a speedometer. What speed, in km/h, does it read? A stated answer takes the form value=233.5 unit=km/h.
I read value=45 unit=km/h
